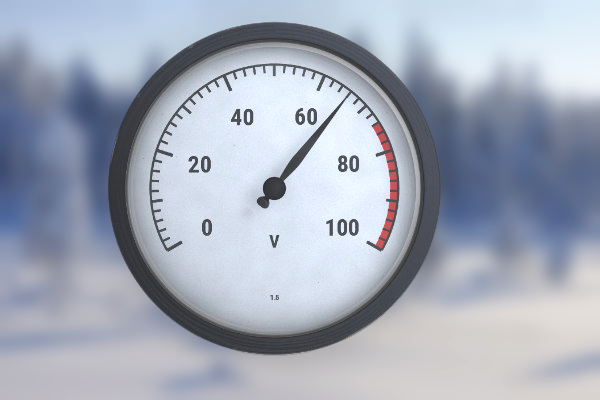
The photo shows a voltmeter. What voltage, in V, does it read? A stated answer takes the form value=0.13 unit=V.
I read value=66 unit=V
